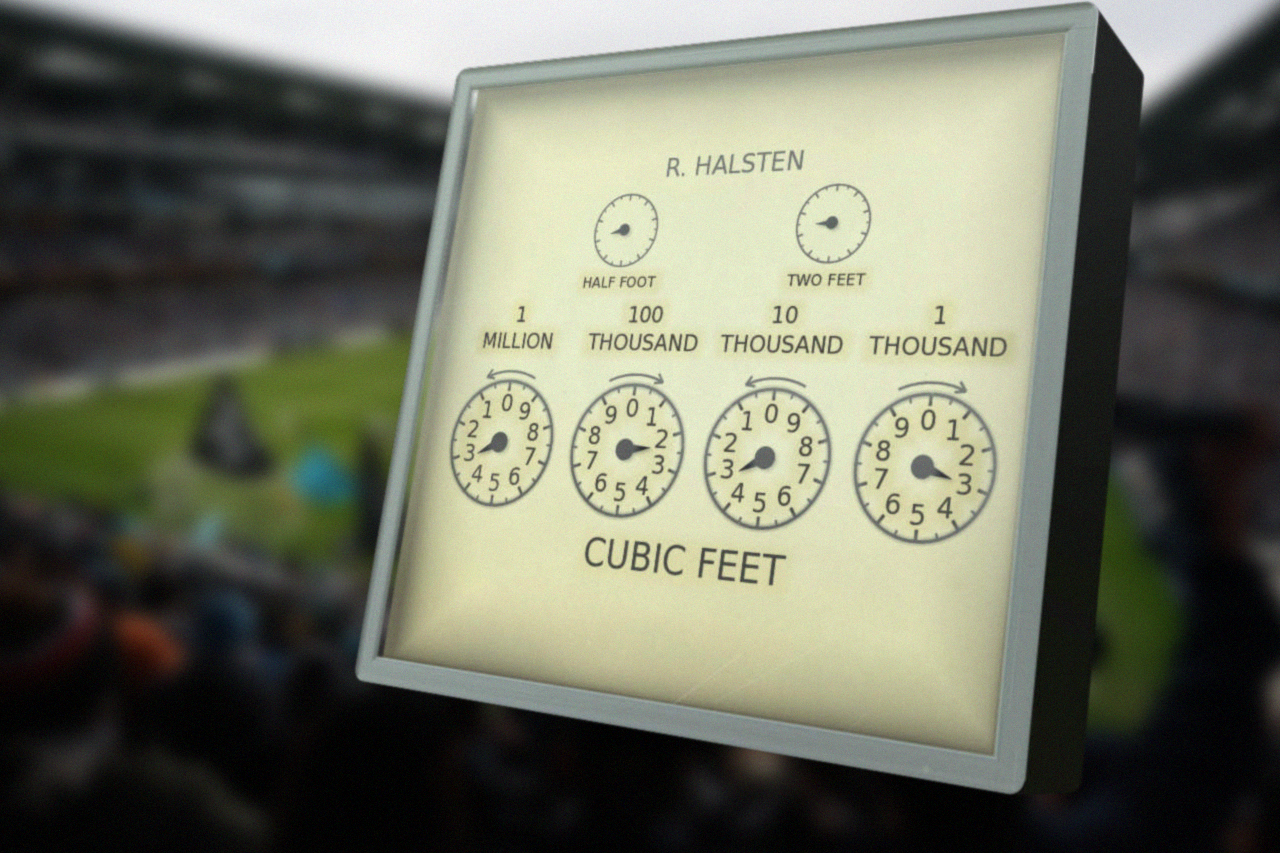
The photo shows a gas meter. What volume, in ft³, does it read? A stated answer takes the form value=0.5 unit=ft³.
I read value=323300 unit=ft³
